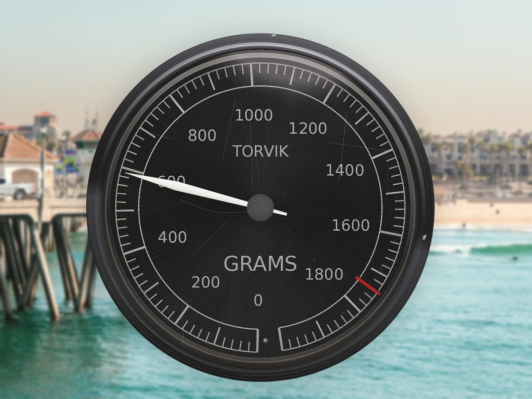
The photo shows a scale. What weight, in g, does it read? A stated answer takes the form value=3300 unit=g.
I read value=590 unit=g
